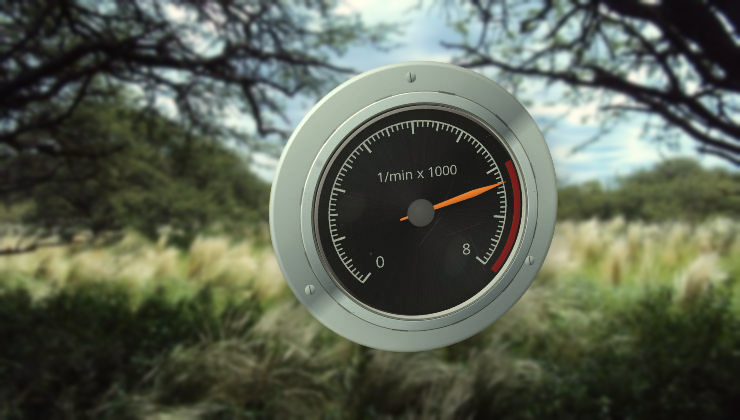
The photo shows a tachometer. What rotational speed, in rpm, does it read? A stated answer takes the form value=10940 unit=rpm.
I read value=6300 unit=rpm
